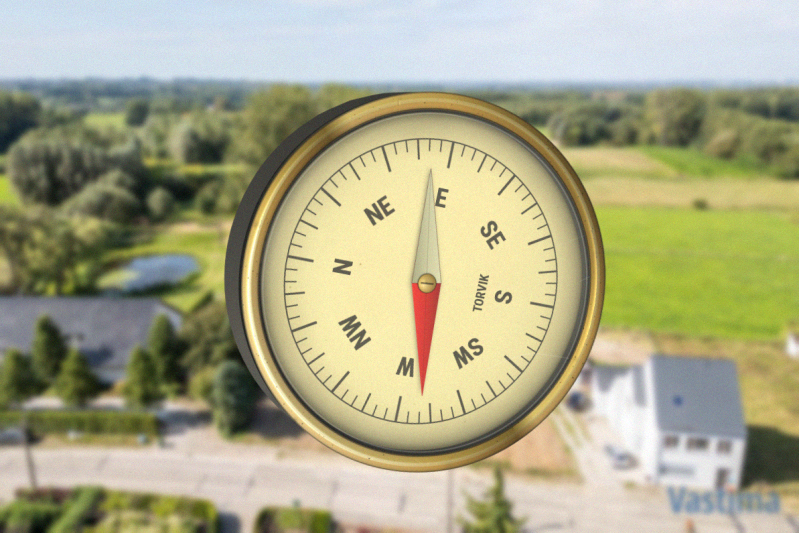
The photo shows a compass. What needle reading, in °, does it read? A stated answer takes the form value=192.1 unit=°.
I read value=260 unit=°
